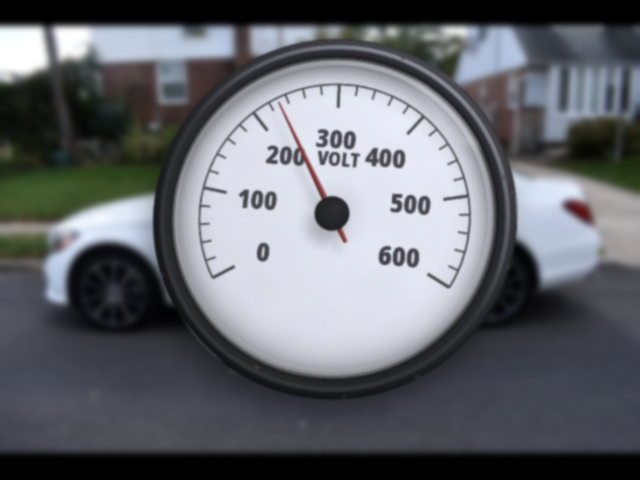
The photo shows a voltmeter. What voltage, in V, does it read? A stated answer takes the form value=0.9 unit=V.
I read value=230 unit=V
